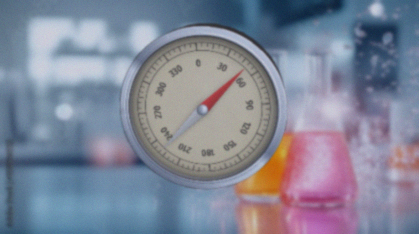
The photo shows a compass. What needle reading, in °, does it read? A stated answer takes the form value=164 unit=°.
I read value=50 unit=°
